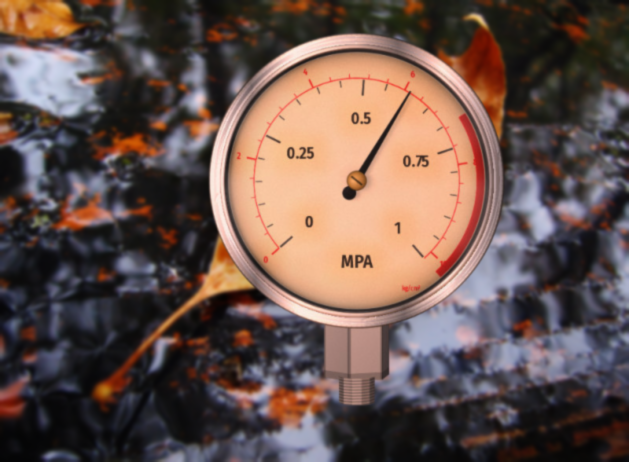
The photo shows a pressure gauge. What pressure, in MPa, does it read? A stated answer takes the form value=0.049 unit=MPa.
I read value=0.6 unit=MPa
